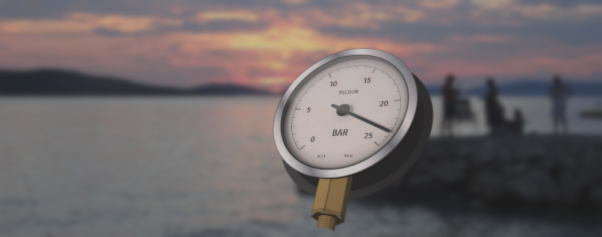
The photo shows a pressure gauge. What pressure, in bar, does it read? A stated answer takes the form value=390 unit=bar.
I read value=23.5 unit=bar
